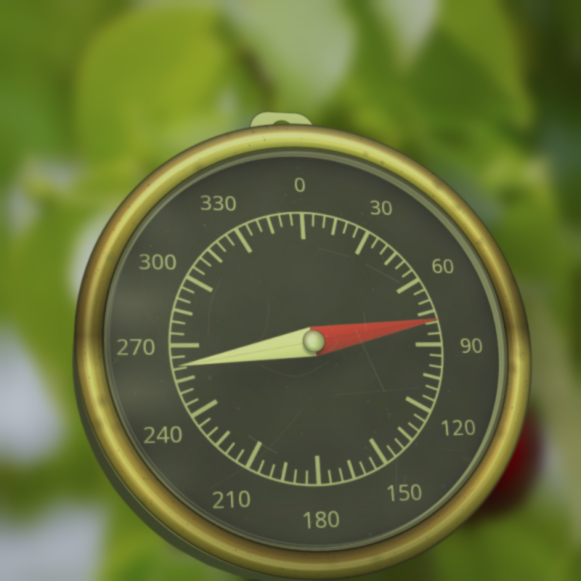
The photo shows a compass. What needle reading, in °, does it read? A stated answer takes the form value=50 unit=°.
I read value=80 unit=°
